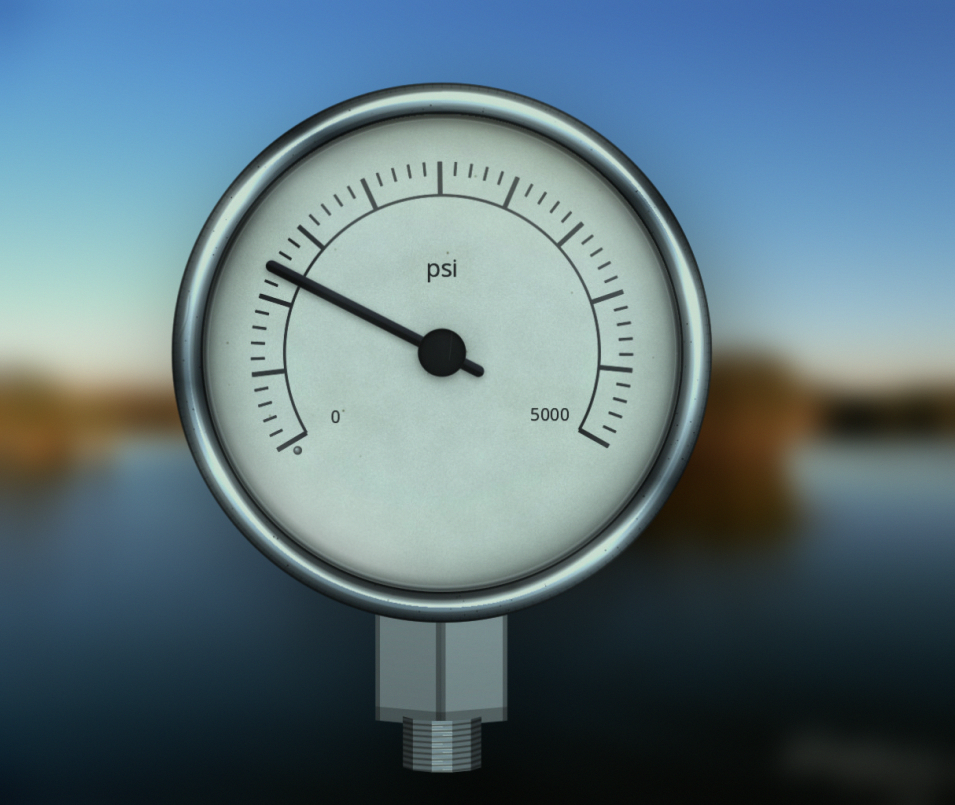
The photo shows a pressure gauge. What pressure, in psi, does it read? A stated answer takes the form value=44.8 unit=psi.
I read value=1200 unit=psi
